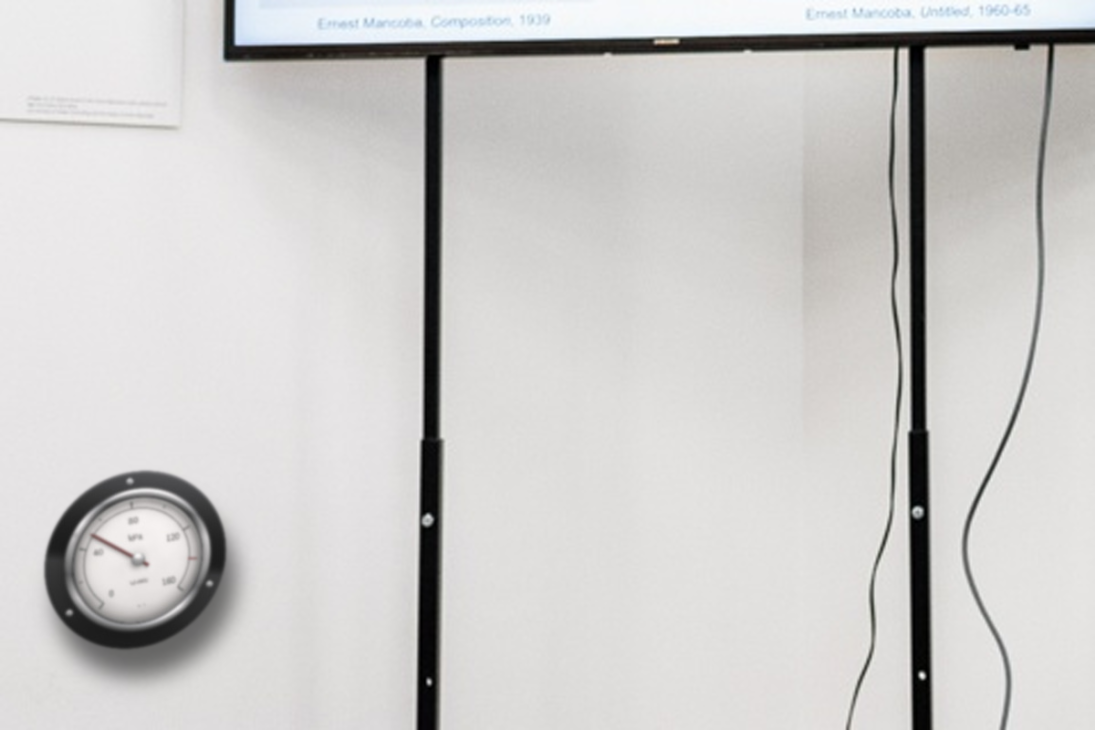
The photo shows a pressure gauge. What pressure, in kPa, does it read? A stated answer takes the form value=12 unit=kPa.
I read value=50 unit=kPa
